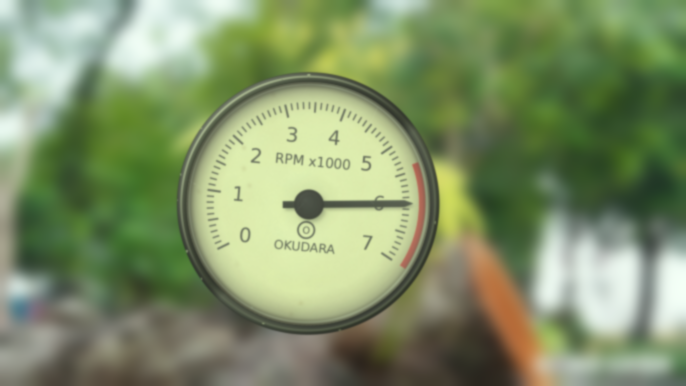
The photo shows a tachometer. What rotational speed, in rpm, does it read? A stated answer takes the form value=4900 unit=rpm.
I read value=6000 unit=rpm
